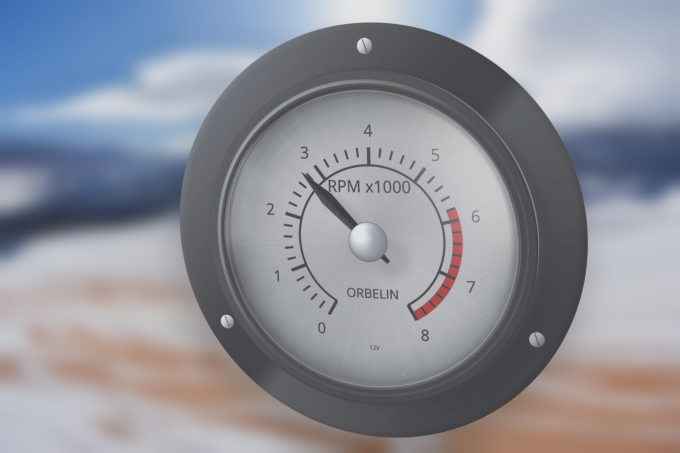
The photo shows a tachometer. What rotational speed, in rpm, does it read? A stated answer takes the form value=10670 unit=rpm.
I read value=2800 unit=rpm
